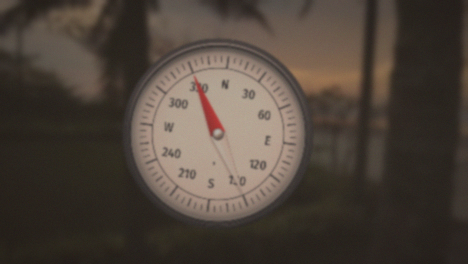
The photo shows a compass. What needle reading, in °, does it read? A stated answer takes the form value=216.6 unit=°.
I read value=330 unit=°
